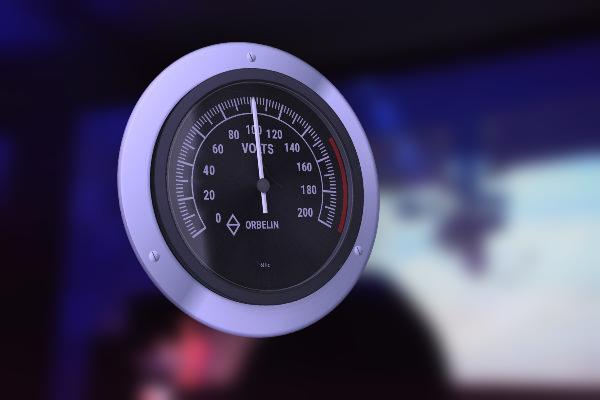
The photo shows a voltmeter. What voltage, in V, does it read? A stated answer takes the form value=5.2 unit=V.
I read value=100 unit=V
